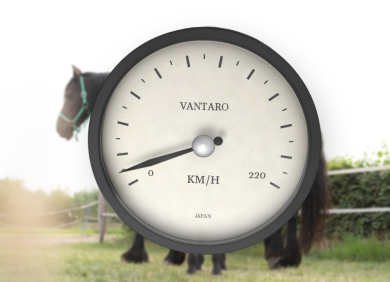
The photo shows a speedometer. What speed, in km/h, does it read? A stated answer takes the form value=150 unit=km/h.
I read value=10 unit=km/h
